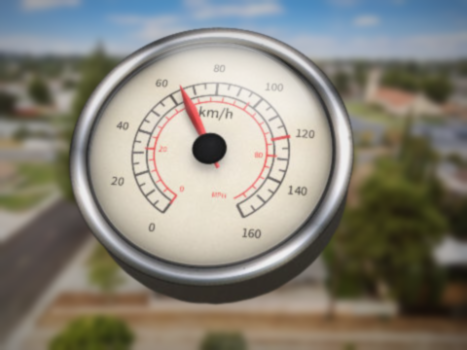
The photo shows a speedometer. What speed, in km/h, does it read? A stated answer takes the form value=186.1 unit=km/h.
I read value=65 unit=km/h
